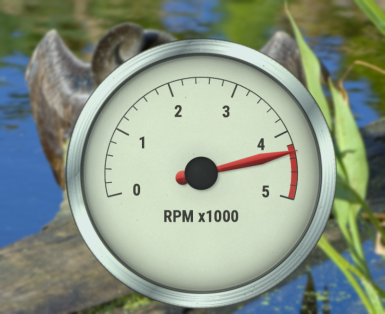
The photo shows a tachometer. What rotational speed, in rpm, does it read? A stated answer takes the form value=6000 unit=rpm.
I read value=4300 unit=rpm
